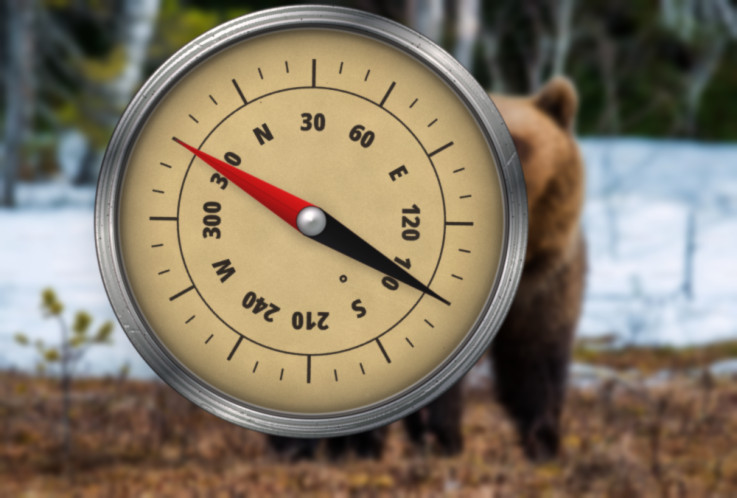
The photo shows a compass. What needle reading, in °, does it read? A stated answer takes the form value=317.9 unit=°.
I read value=330 unit=°
